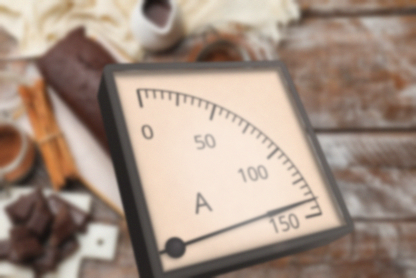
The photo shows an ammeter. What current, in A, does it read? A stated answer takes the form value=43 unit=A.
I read value=140 unit=A
